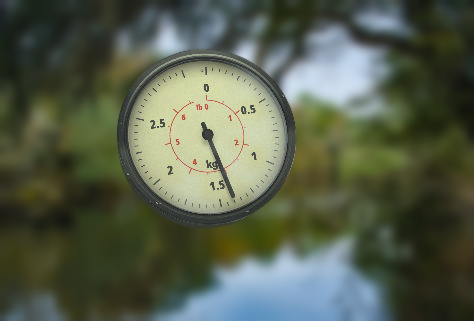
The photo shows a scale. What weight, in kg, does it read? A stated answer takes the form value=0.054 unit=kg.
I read value=1.4 unit=kg
